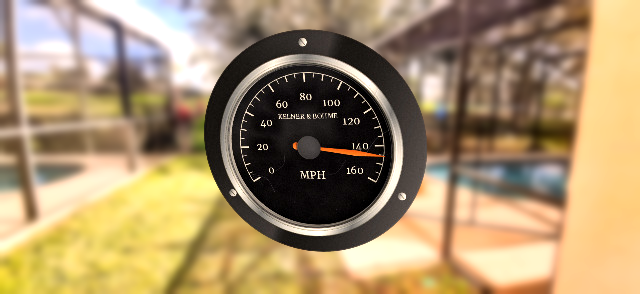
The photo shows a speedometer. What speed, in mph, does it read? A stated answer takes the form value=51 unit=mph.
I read value=145 unit=mph
